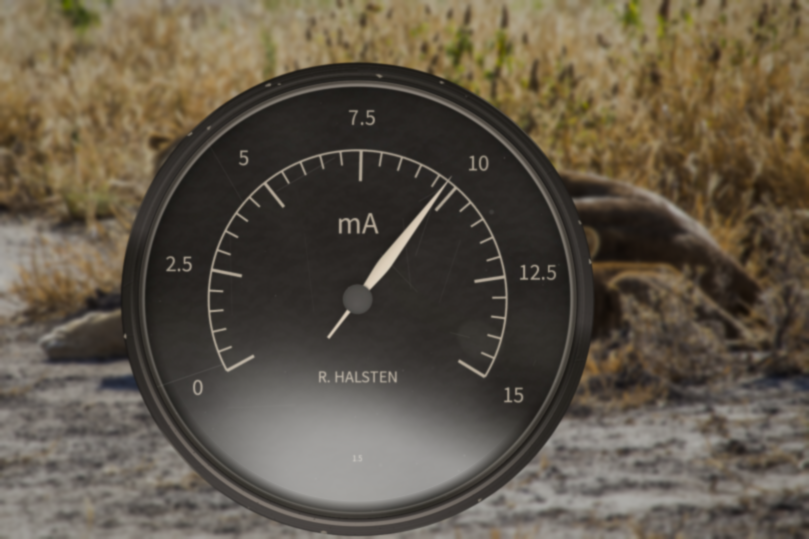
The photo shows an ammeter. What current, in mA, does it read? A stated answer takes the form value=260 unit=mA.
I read value=9.75 unit=mA
